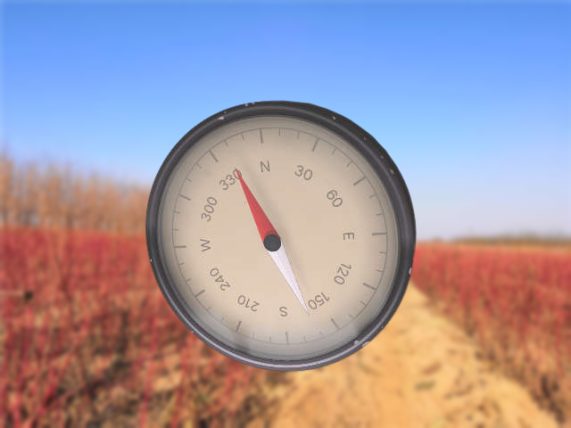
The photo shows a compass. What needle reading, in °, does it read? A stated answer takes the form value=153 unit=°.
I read value=340 unit=°
